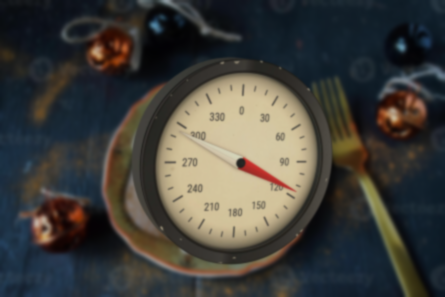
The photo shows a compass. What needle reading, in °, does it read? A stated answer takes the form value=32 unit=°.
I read value=115 unit=°
